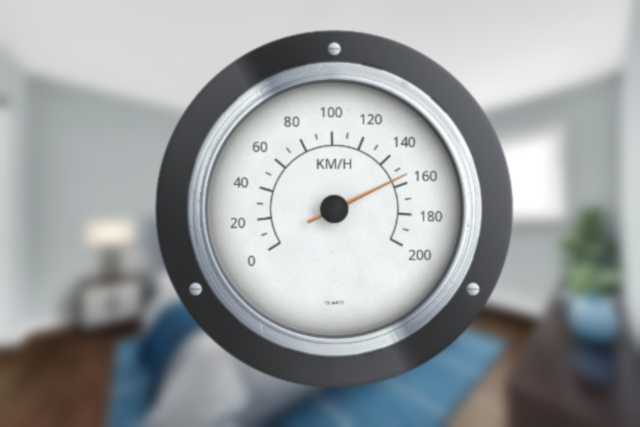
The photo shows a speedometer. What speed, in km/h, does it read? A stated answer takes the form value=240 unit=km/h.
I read value=155 unit=km/h
